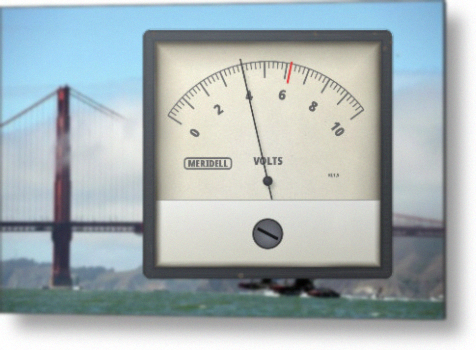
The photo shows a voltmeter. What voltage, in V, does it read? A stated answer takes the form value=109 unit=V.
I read value=4 unit=V
